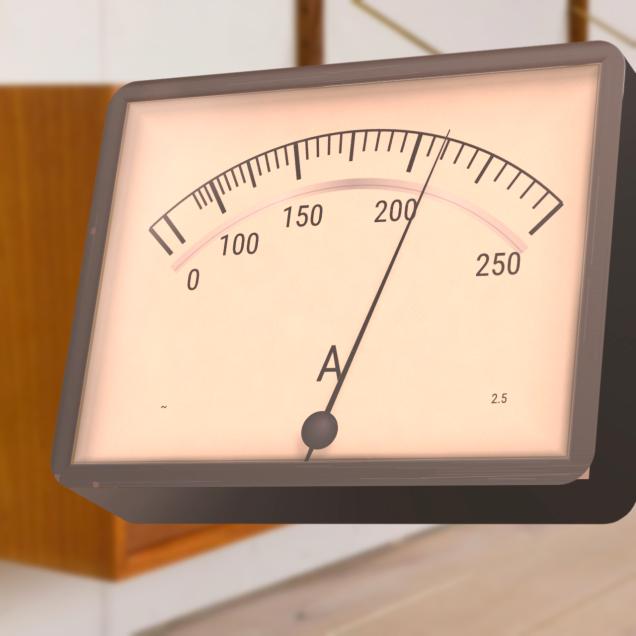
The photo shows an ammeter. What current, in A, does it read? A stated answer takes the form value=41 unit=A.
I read value=210 unit=A
